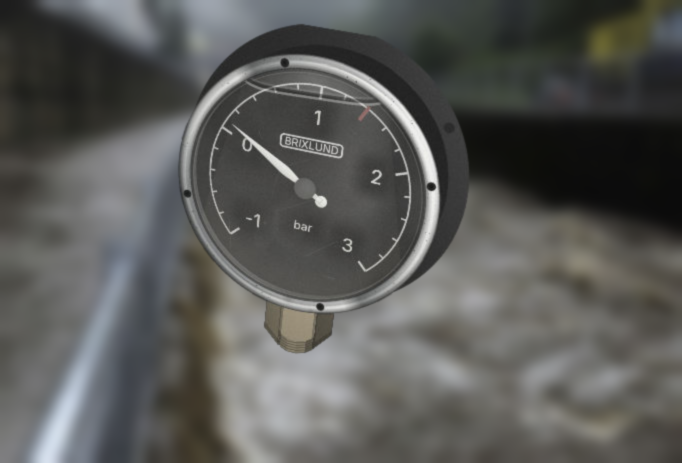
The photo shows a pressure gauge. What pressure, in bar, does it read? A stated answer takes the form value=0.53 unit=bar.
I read value=0.1 unit=bar
